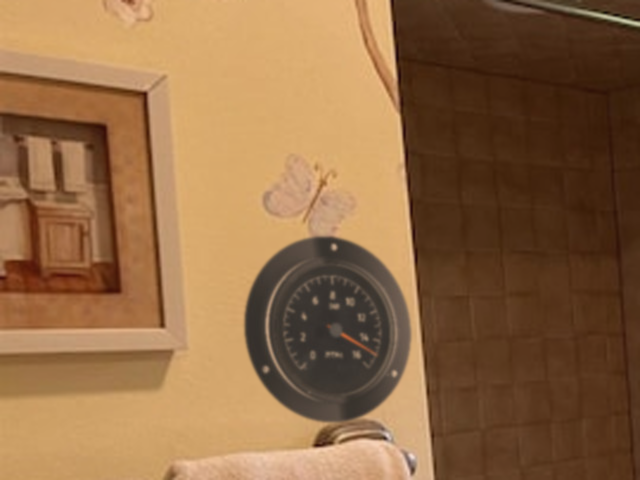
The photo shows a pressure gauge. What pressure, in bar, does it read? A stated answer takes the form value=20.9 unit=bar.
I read value=15 unit=bar
